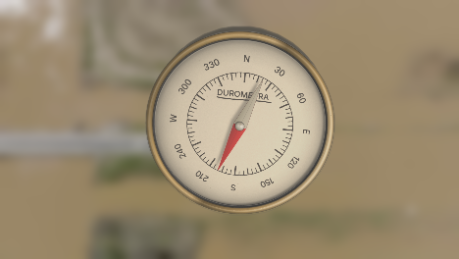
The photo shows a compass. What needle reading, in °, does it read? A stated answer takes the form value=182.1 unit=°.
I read value=200 unit=°
